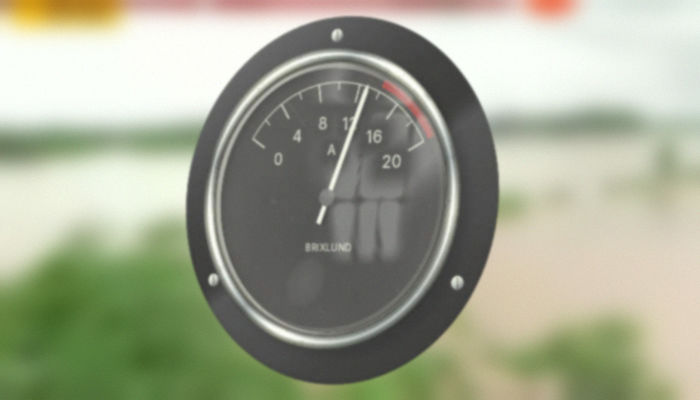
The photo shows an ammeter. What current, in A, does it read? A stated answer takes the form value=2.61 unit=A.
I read value=13 unit=A
